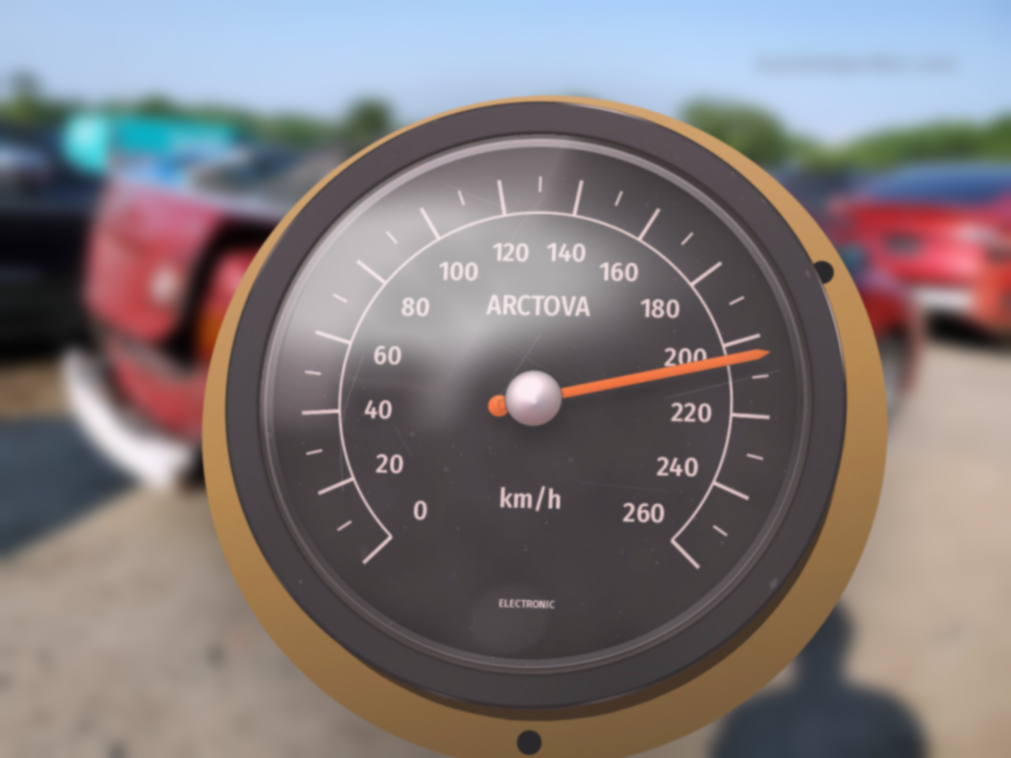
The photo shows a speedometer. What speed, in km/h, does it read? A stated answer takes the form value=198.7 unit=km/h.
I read value=205 unit=km/h
